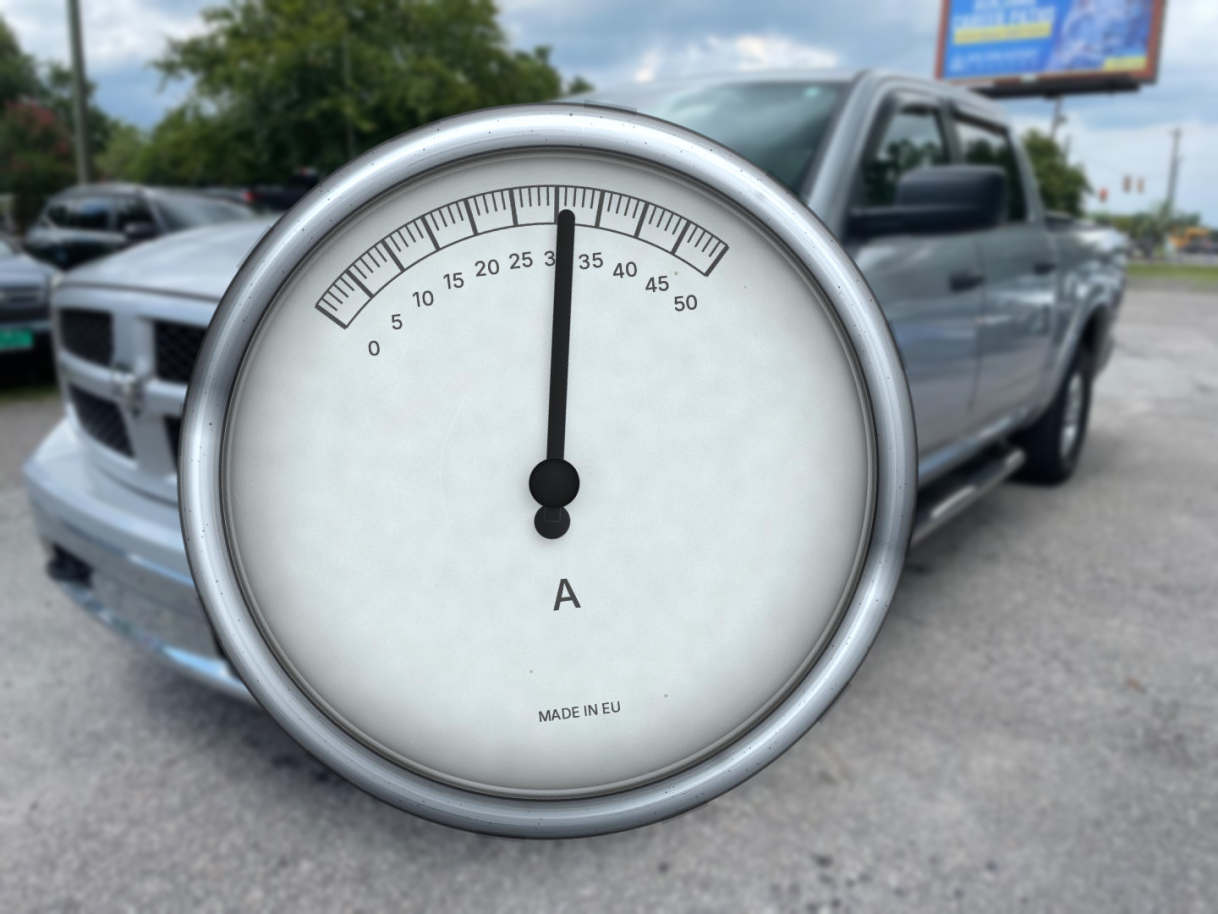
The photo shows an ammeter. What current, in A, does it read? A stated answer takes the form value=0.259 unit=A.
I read value=31 unit=A
